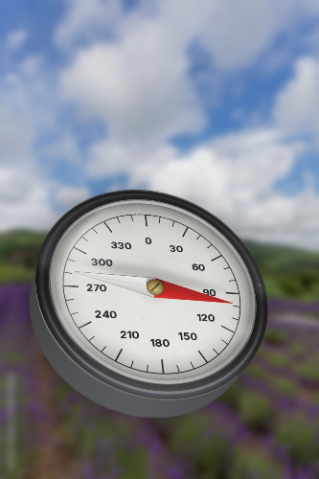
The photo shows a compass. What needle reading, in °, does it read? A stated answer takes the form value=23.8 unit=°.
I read value=100 unit=°
